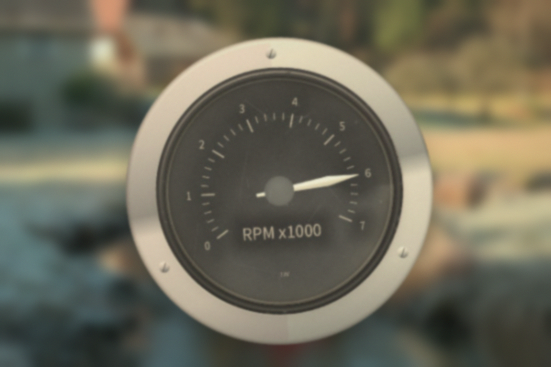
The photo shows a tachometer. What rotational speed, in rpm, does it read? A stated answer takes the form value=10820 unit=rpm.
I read value=6000 unit=rpm
